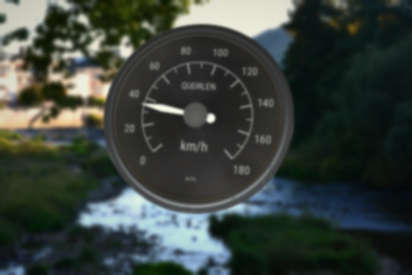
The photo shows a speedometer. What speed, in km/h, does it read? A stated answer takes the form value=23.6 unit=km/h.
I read value=35 unit=km/h
